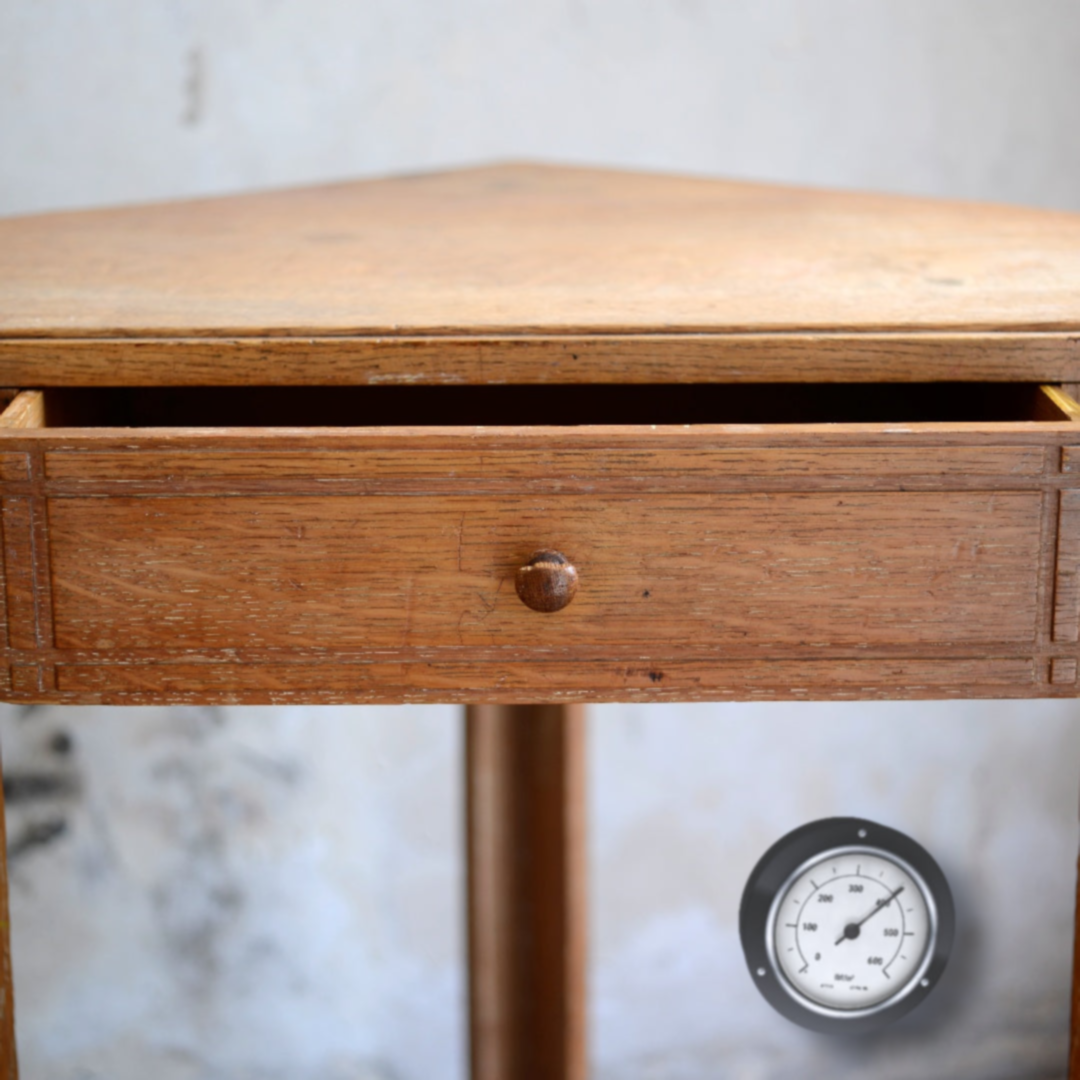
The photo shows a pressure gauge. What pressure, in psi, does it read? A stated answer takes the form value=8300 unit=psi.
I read value=400 unit=psi
